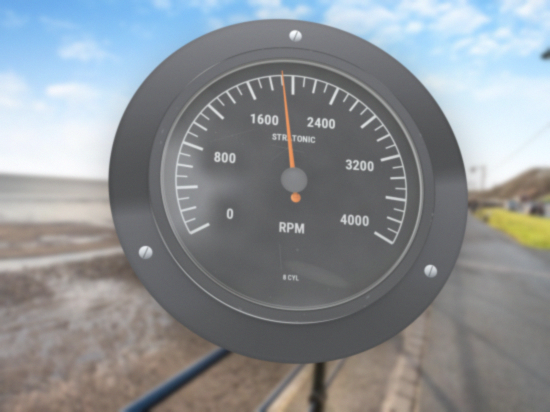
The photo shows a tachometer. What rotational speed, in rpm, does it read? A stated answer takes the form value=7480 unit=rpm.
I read value=1900 unit=rpm
